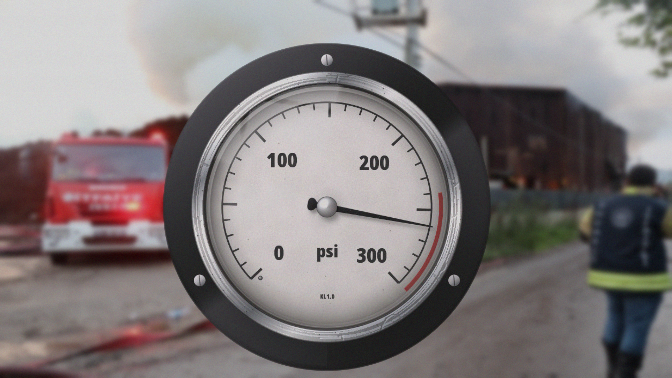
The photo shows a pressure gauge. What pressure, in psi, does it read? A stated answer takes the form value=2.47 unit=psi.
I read value=260 unit=psi
